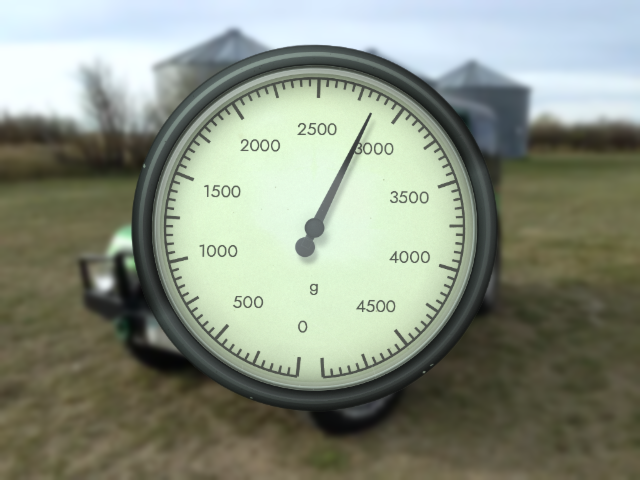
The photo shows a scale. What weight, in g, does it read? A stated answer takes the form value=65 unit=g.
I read value=2850 unit=g
